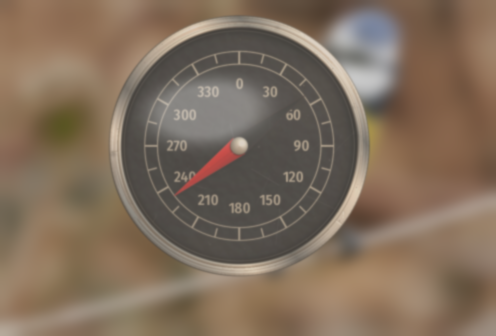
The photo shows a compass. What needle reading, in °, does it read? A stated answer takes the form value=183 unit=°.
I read value=232.5 unit=°
